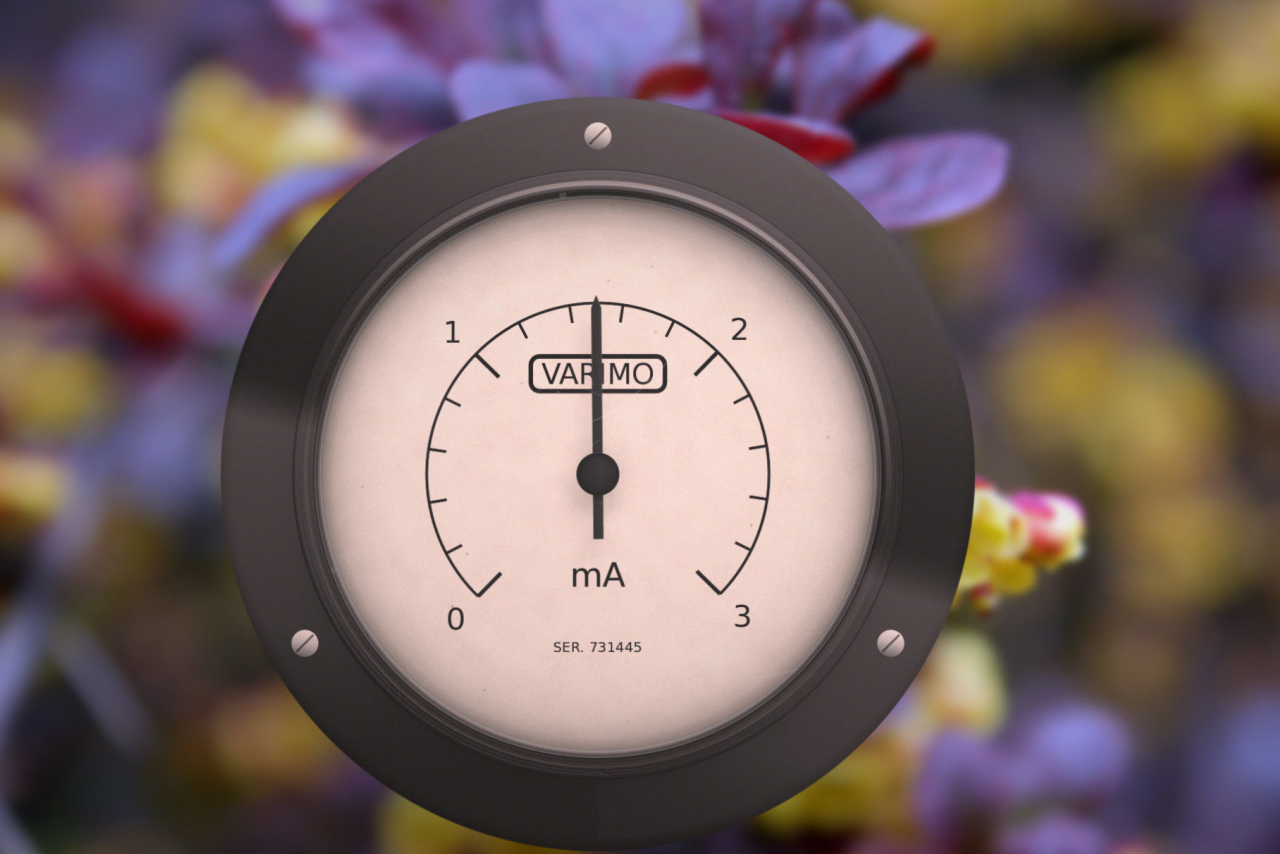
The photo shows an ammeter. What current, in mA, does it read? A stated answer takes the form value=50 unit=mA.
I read value=1.5 unit=mA
